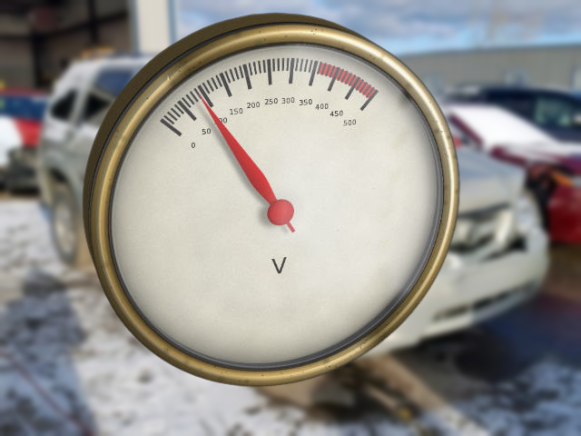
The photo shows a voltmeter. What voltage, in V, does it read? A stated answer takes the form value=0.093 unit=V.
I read value=90 unit=V
